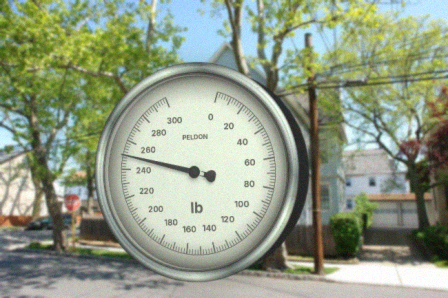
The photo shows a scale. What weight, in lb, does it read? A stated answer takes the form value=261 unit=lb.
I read value=250 unit=lb
